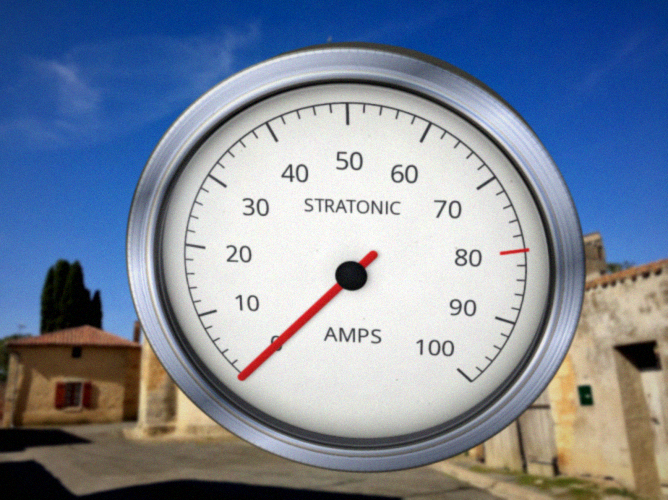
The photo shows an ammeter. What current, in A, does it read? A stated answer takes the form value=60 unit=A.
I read value=0 unit=A
